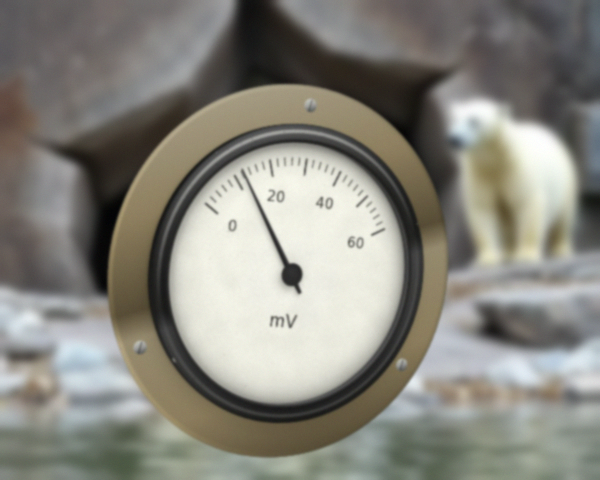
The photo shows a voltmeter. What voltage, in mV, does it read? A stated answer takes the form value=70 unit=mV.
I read value=12 unit=mV
